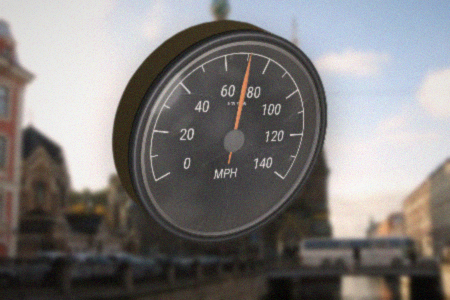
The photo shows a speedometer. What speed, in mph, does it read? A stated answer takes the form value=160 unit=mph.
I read value=70 unit=mph
